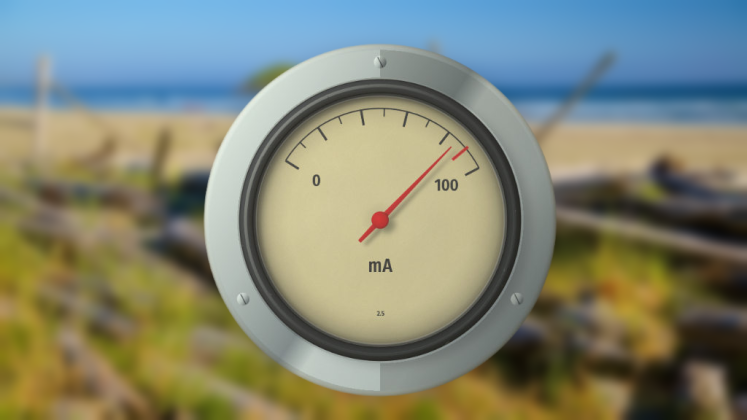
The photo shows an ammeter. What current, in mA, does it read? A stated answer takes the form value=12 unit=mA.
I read value=85 unit=mA
